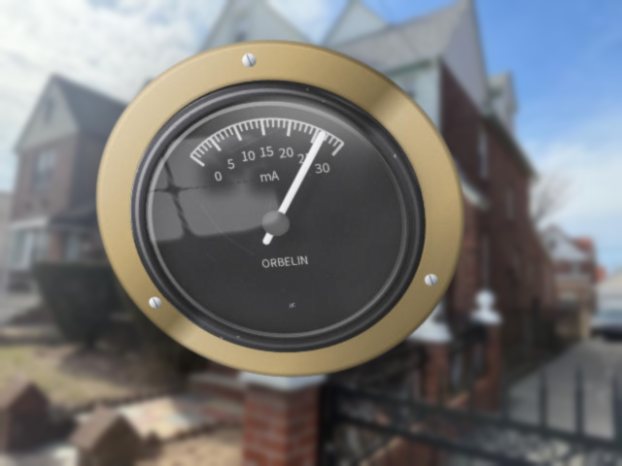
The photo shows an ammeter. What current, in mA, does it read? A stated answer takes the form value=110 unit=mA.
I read value=26 unit=mA
